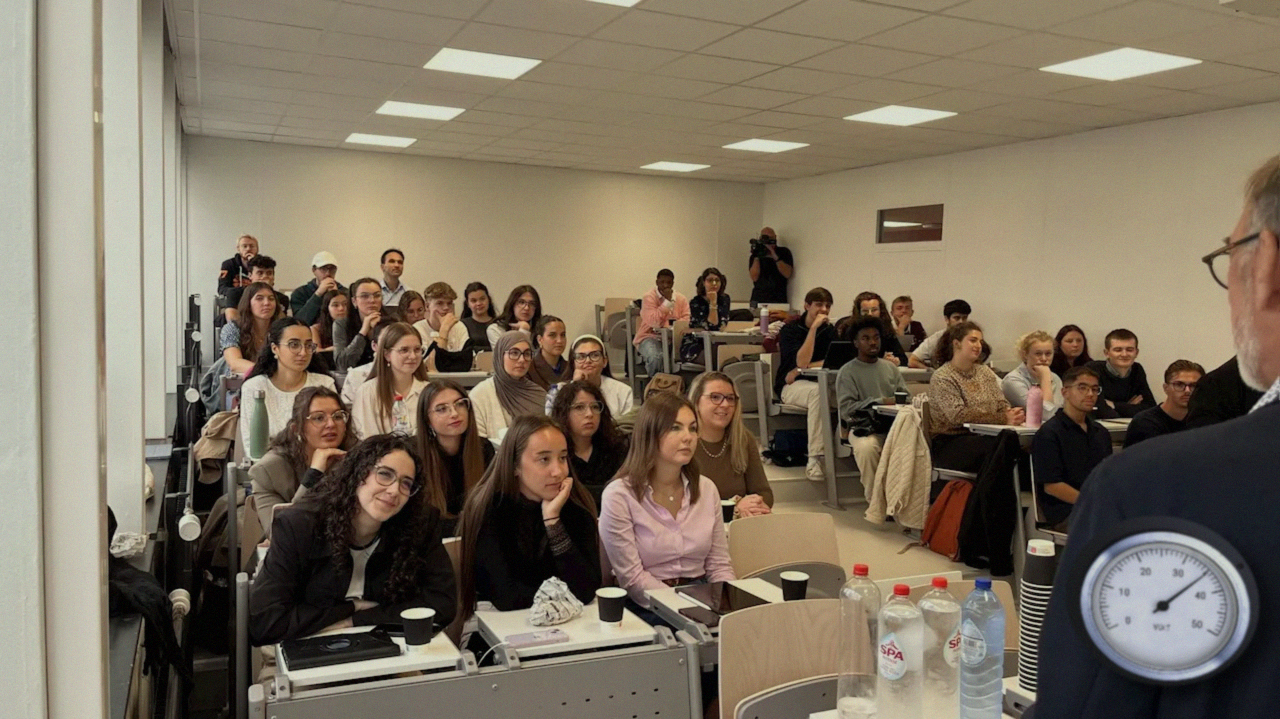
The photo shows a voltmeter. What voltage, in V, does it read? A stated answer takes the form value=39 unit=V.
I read value=35 unit=V
